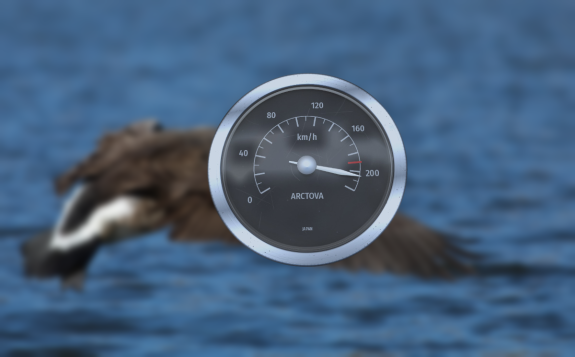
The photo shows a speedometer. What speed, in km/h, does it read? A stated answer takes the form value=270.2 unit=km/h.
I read value=205 unit=km/h
